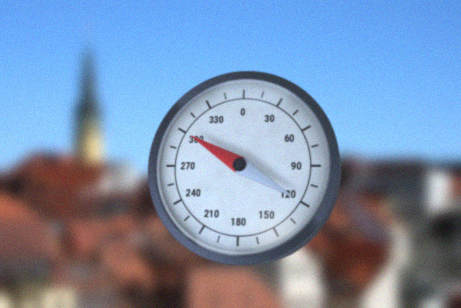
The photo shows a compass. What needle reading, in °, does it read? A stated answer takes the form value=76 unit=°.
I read value=300 unit=°
